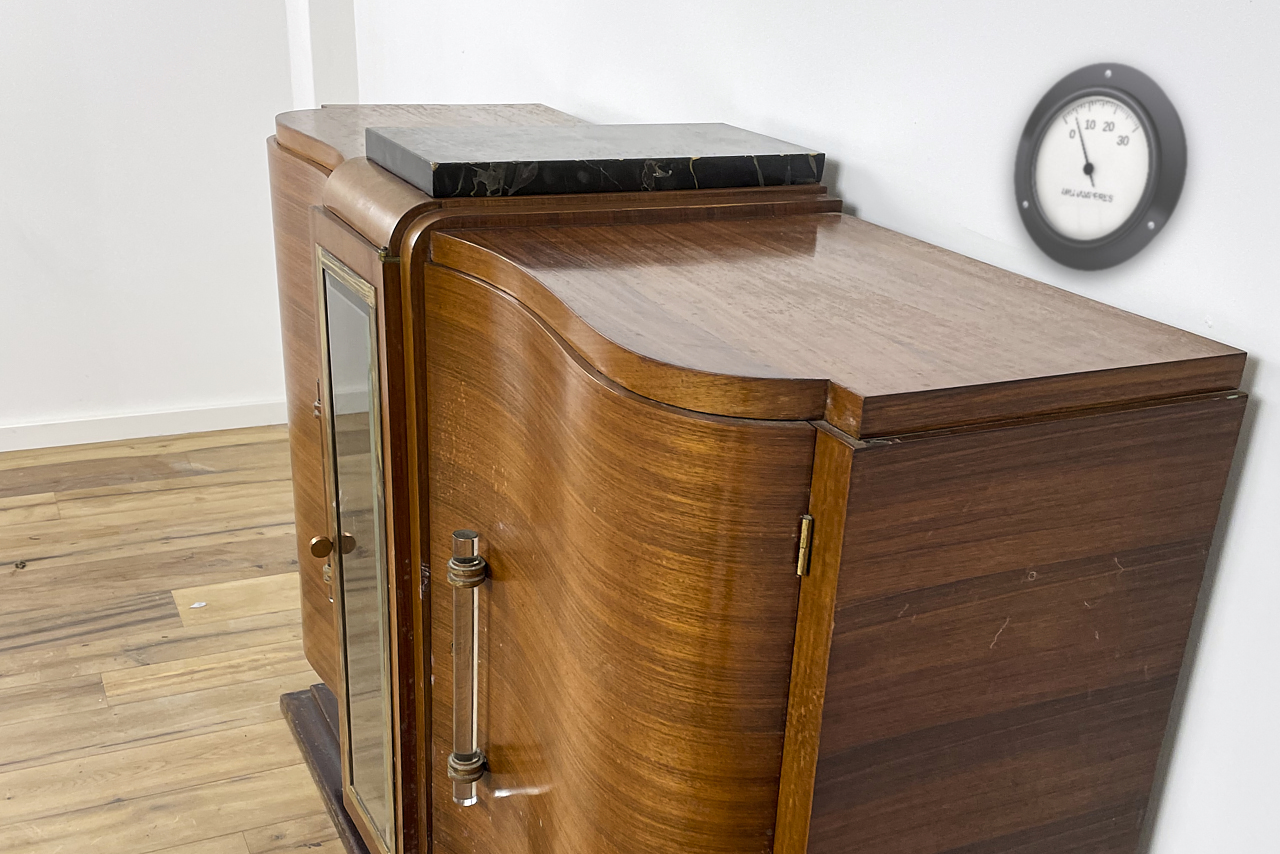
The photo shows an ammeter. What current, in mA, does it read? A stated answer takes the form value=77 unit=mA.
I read value=5 unit=mA
